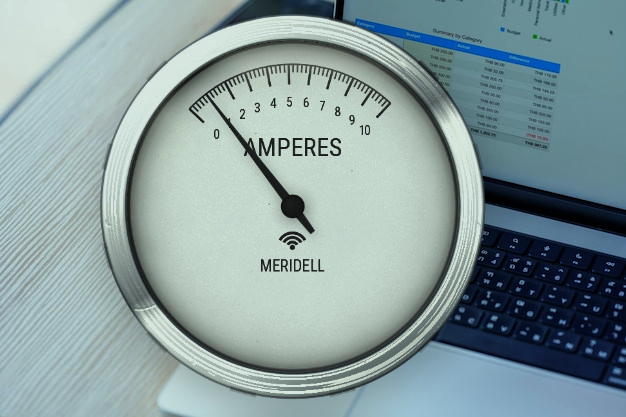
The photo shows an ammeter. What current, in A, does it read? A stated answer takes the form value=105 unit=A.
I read value=1 unit=A
